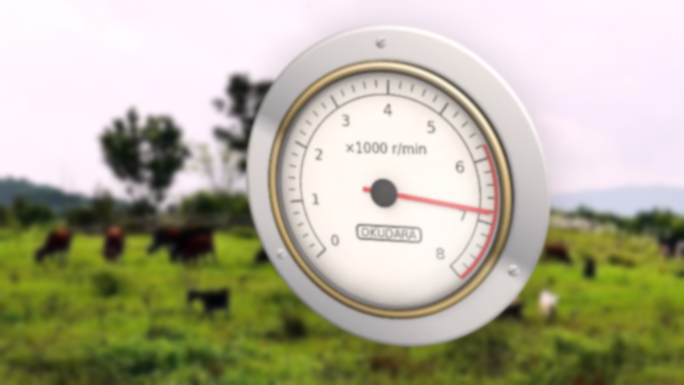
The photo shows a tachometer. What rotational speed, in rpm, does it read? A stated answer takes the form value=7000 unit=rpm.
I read value=6800 unit=rpm
